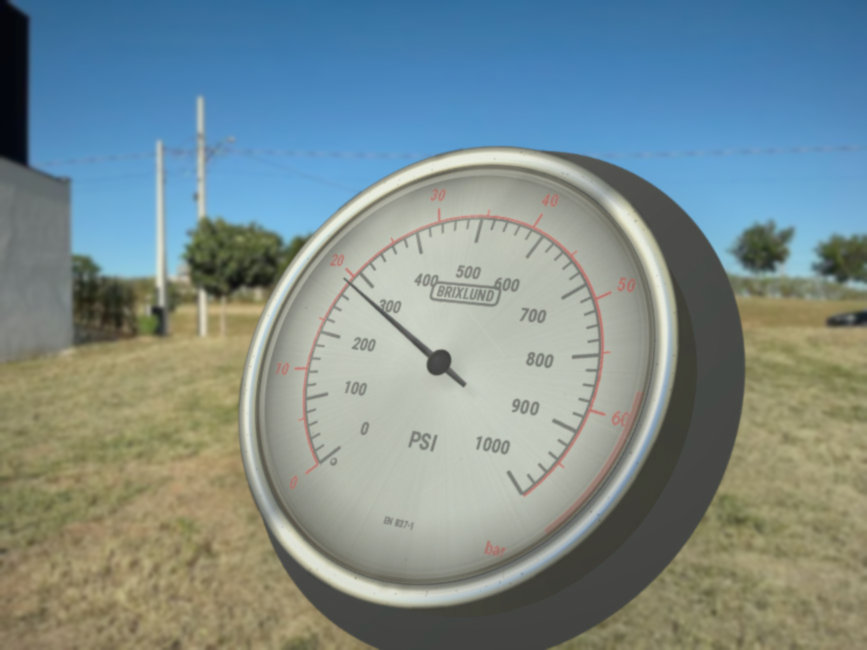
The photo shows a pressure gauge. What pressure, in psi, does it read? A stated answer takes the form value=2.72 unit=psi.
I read value=280 unit=psi
